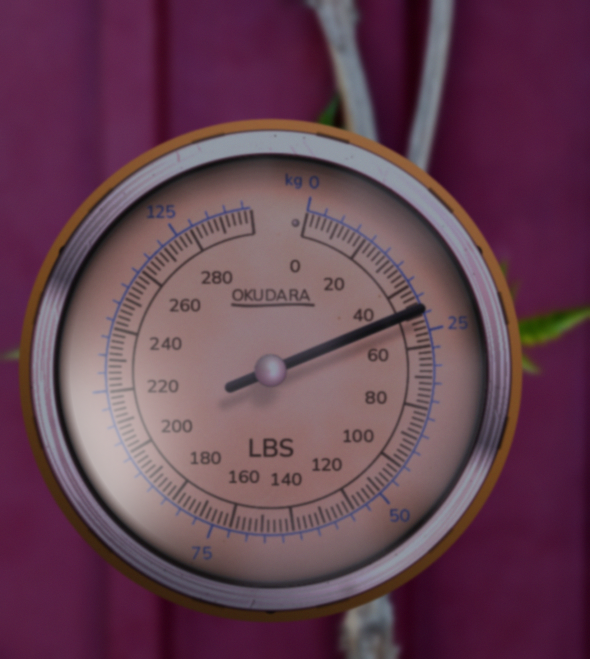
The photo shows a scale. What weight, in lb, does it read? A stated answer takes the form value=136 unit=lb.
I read value=48 unit=lb
